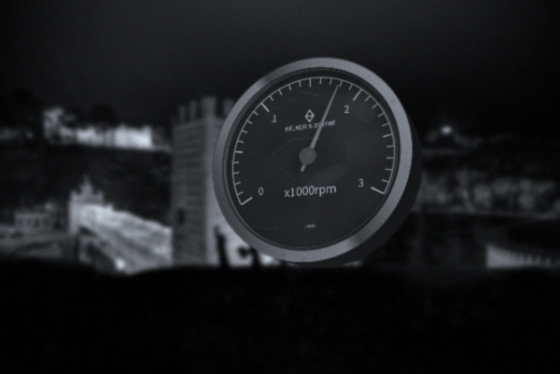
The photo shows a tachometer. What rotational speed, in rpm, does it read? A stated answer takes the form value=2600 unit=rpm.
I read value=1800 unit=rpm
